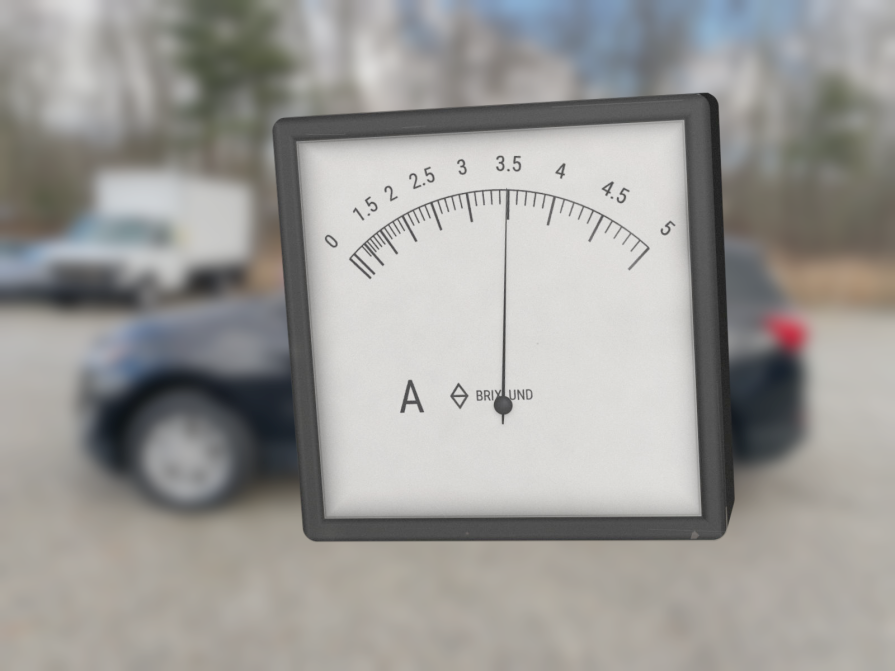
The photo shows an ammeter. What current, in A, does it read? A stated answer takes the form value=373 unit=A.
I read value=3.5 unit=A
